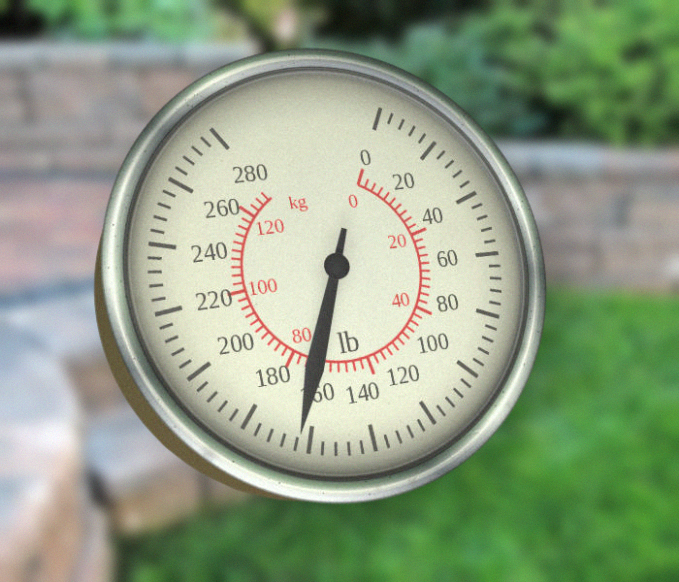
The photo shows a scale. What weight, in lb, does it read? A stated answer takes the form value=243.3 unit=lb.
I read value=164 unit=lb
